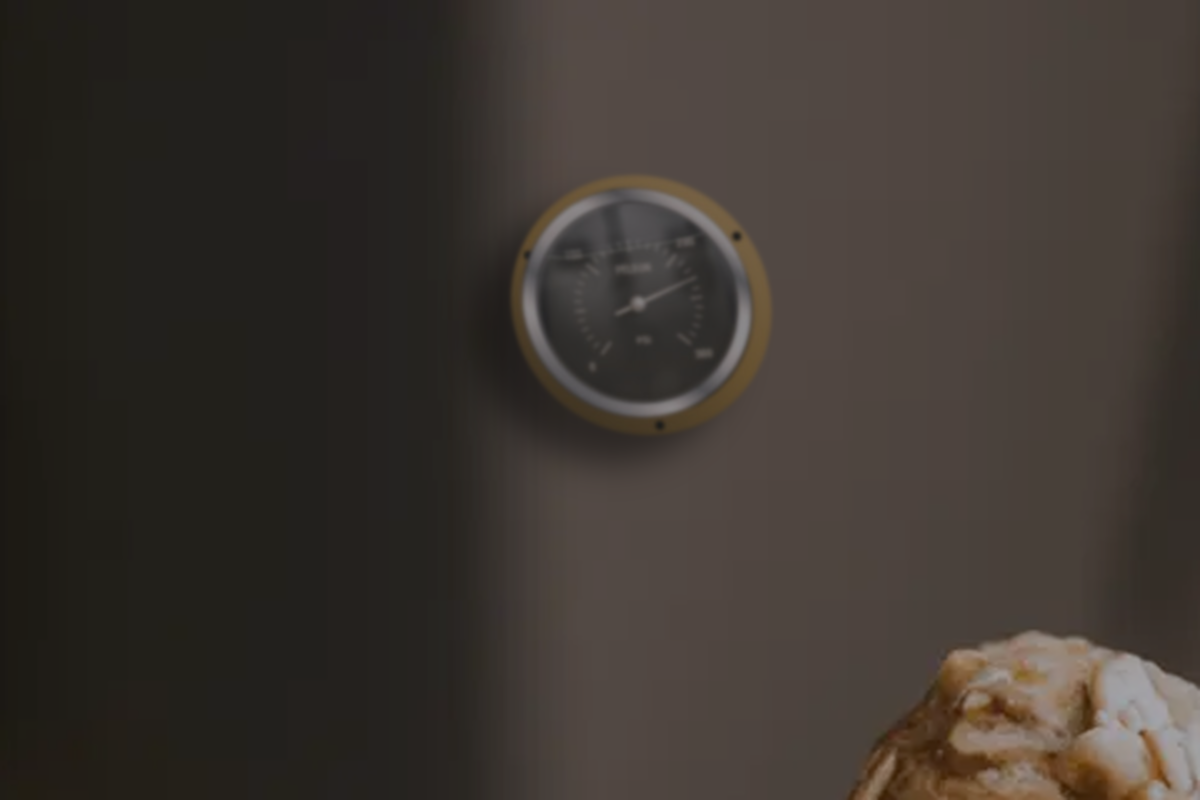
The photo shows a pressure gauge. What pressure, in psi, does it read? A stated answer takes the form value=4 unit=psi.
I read value=230 unit=psi
